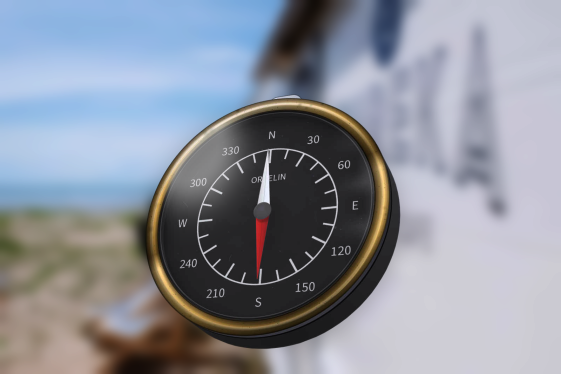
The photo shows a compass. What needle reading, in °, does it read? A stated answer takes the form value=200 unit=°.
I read value=180 unit=°
